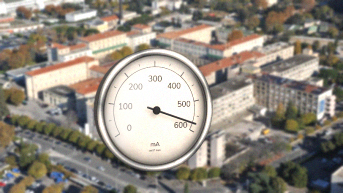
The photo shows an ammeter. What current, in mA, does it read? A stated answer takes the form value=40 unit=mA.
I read value=575 unit=mA
